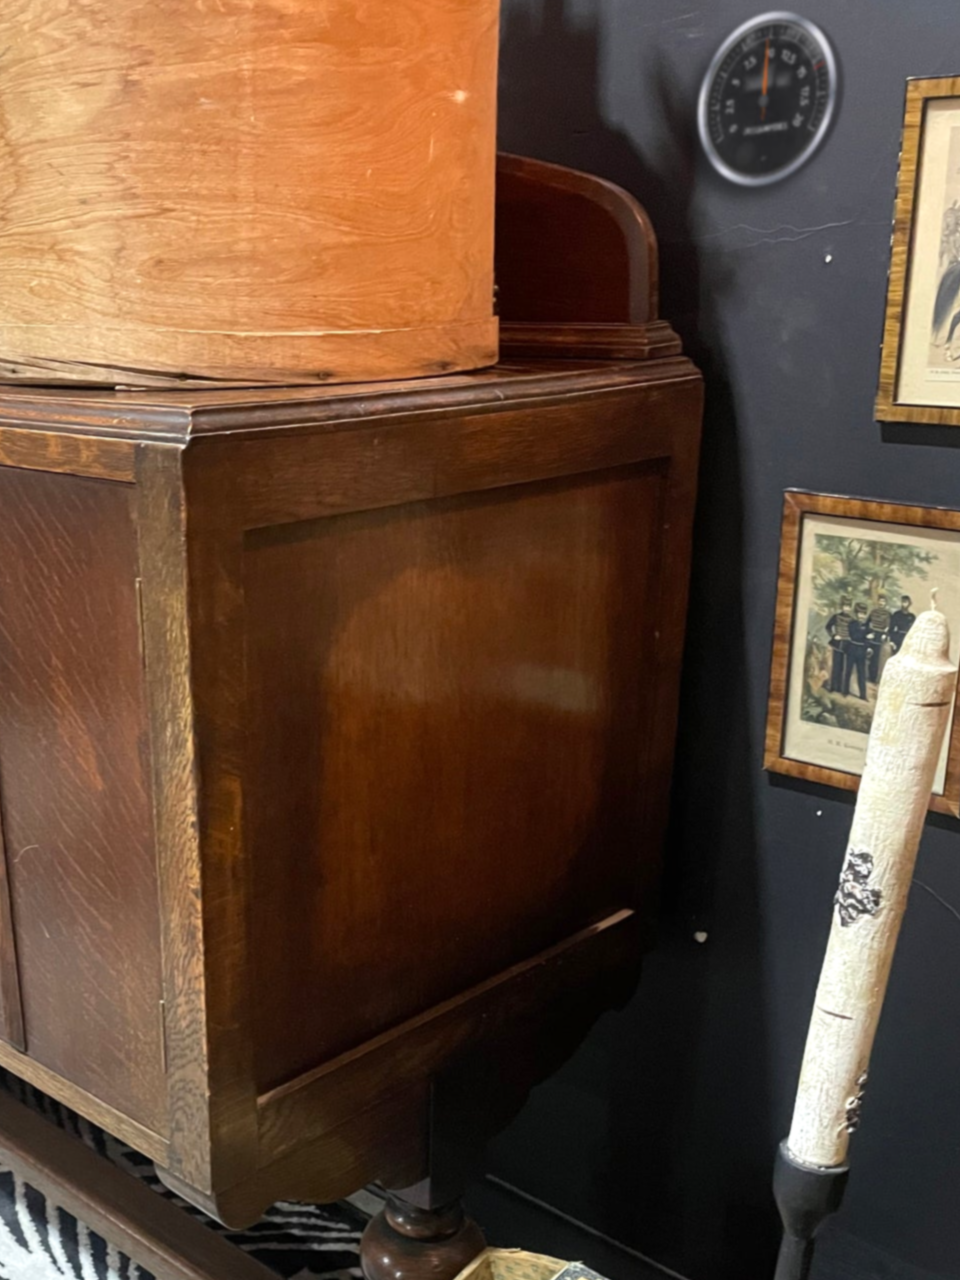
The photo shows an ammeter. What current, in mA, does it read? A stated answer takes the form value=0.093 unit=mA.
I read value=10 unit=mA
